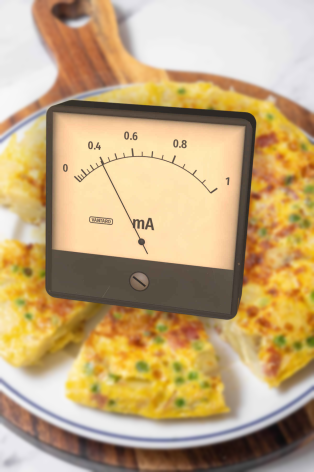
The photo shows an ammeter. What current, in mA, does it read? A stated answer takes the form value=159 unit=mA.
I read value=0.4 unit=mA
